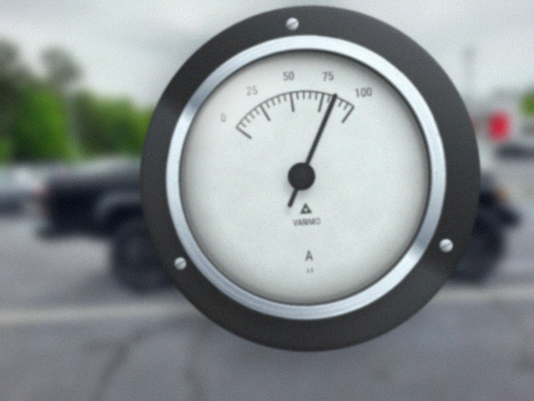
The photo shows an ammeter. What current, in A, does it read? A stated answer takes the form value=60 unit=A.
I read value=85 unit=A
